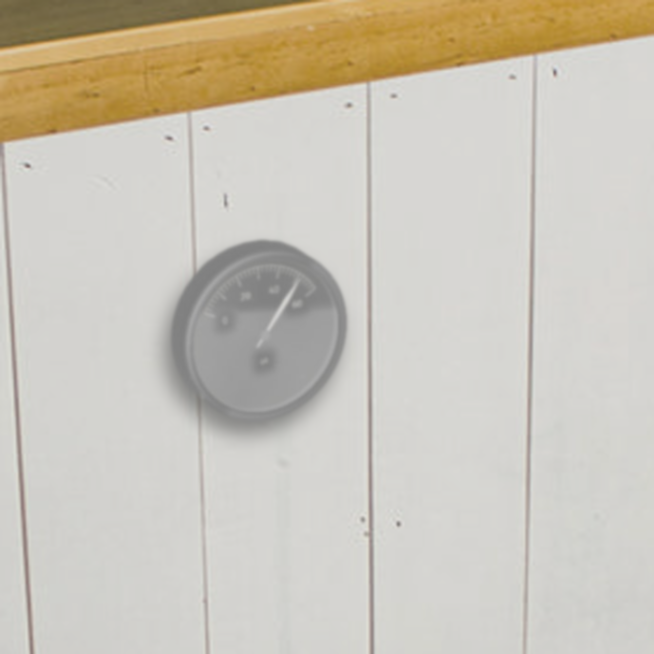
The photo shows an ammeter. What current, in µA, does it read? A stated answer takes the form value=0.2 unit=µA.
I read value=50 unit=µA
